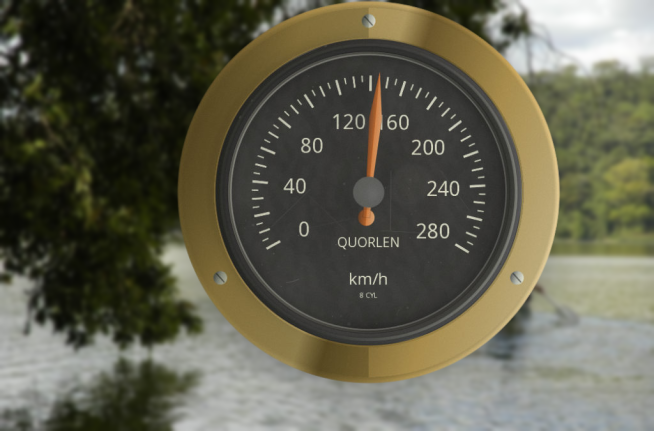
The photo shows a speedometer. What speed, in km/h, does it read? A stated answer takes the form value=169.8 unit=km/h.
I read value=145 unit=km/h
